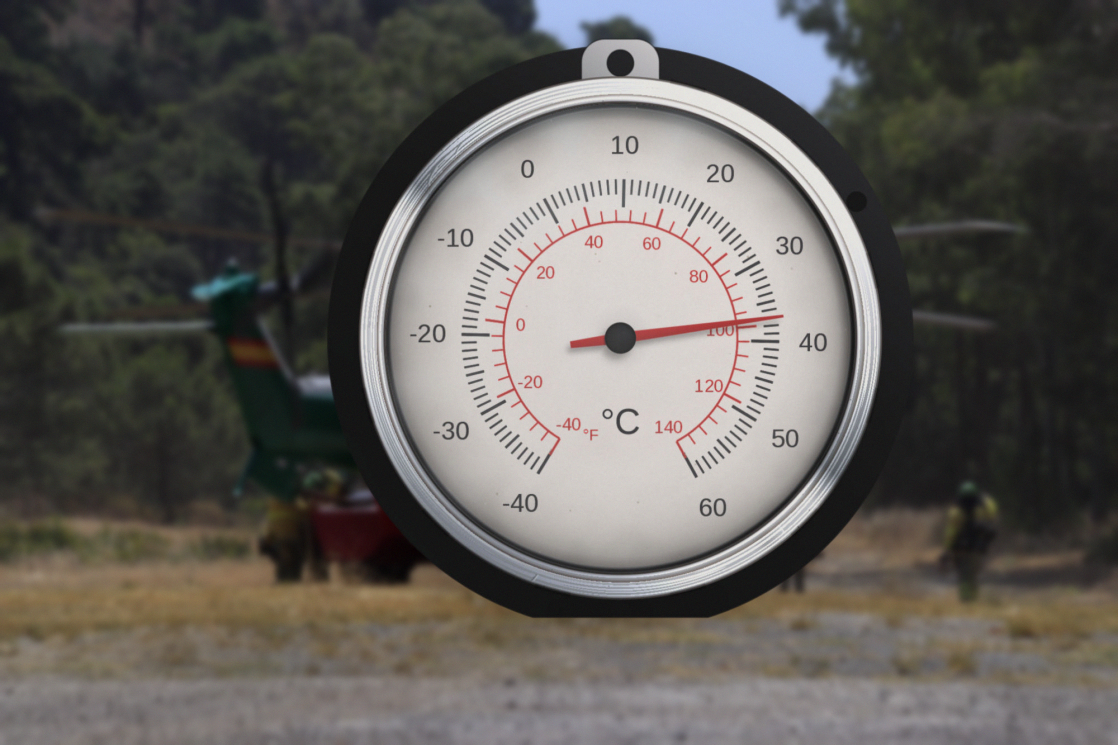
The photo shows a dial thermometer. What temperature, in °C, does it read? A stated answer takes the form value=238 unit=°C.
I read value=37 unit=°C
